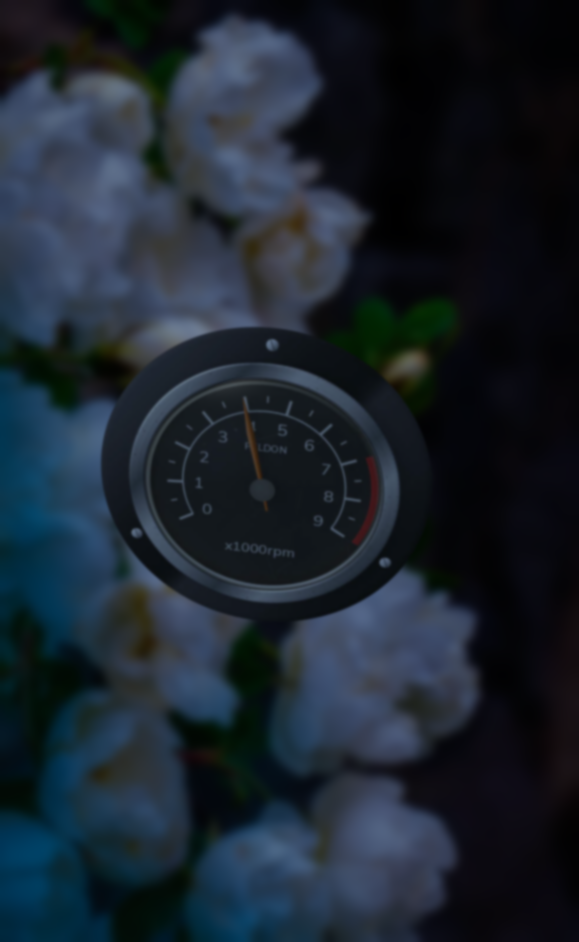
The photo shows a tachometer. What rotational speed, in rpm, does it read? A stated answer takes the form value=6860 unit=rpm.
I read value=4000 unit=rpm
